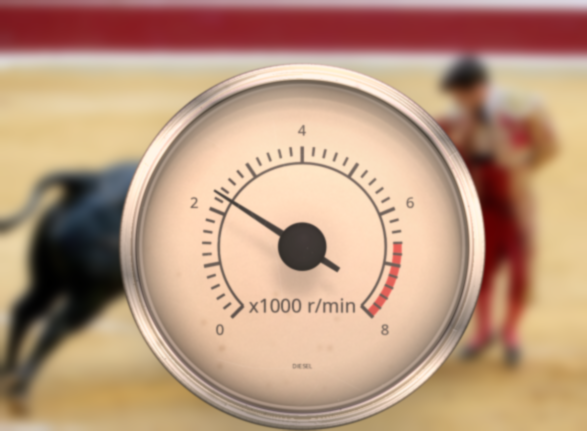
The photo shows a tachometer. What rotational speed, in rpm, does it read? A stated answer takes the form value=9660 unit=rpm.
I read value=2300 unit=rpm
